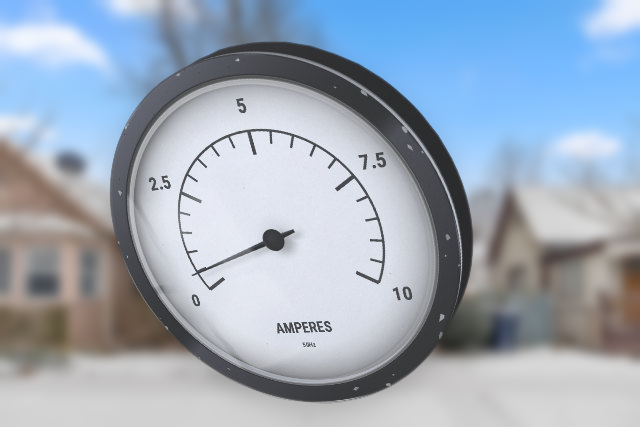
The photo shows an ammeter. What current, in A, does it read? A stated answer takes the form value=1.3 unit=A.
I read value=0.5 unit=A
